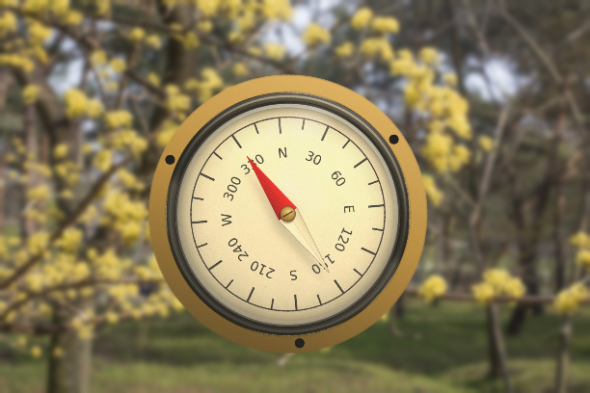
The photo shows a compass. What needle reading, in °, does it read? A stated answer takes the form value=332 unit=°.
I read value=330 unit=°
